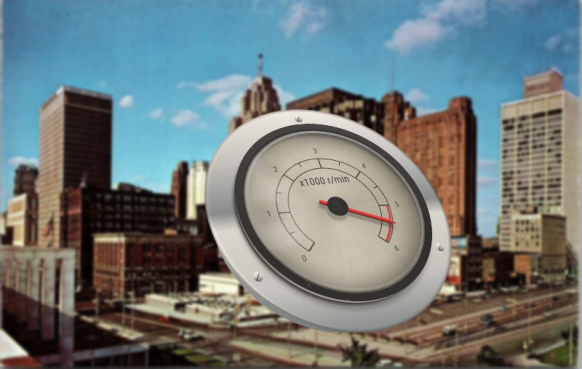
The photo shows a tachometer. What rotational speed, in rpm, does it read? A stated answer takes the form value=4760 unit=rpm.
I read value=5500 unit=rpm
